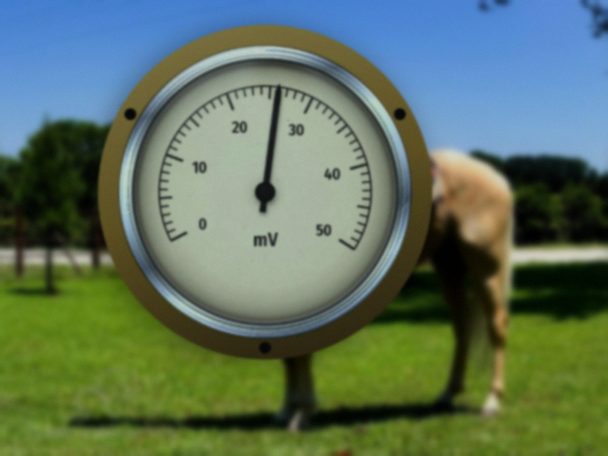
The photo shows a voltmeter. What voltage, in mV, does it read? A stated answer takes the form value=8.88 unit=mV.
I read value=26 unit=mV
